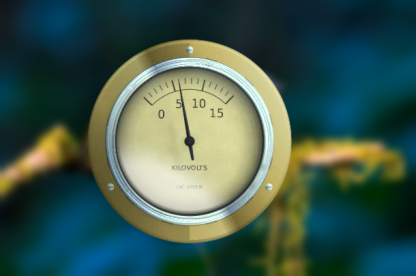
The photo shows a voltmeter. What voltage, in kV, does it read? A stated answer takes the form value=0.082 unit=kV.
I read value=6 unit=kV
